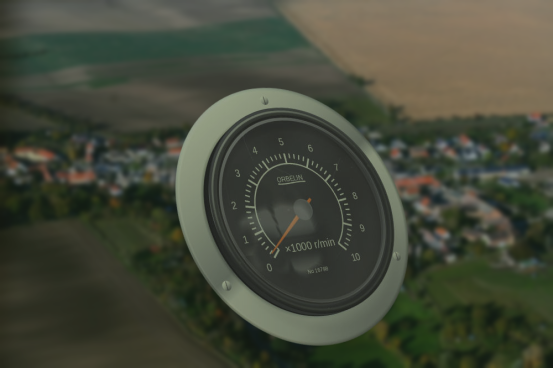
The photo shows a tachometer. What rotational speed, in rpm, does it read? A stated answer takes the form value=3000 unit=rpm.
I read value=200 unit=rpm
